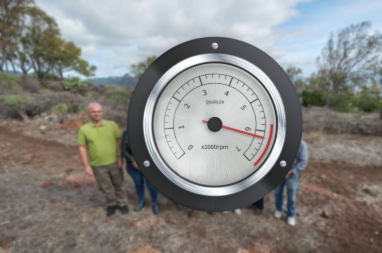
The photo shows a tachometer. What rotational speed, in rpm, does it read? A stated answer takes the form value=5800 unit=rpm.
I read value=6200 unit=rpm
